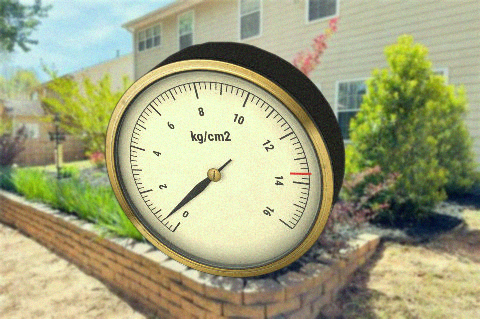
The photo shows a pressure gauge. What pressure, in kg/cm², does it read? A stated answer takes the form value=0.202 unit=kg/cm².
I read value=0.6 unit=kg/cm²
